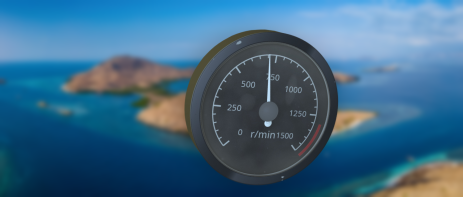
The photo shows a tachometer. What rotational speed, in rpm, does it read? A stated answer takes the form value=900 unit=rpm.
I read value=700 unit=rpm
